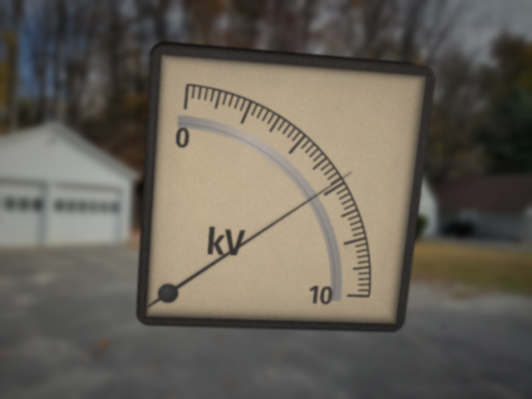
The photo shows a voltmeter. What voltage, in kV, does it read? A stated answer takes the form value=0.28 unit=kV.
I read value=5.8 unit=kV
